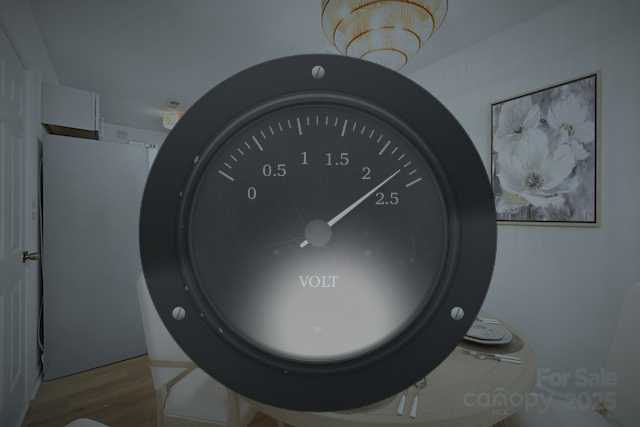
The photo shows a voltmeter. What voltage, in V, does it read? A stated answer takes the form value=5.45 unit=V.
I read value=2.3 unit=V
